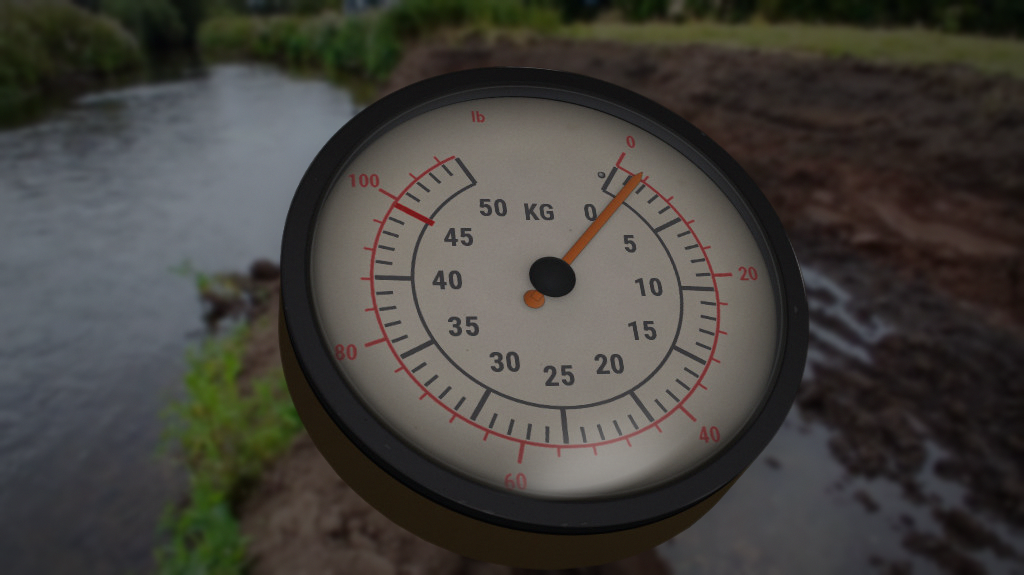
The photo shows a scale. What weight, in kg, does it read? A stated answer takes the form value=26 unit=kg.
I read value=1.5 unit=kg
